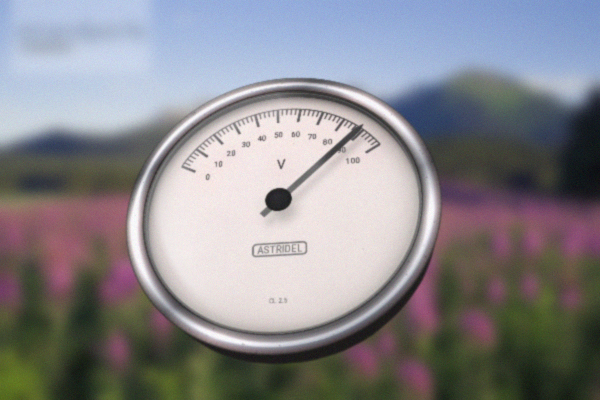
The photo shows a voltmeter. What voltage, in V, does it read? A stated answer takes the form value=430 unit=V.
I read value=90 unit=V
